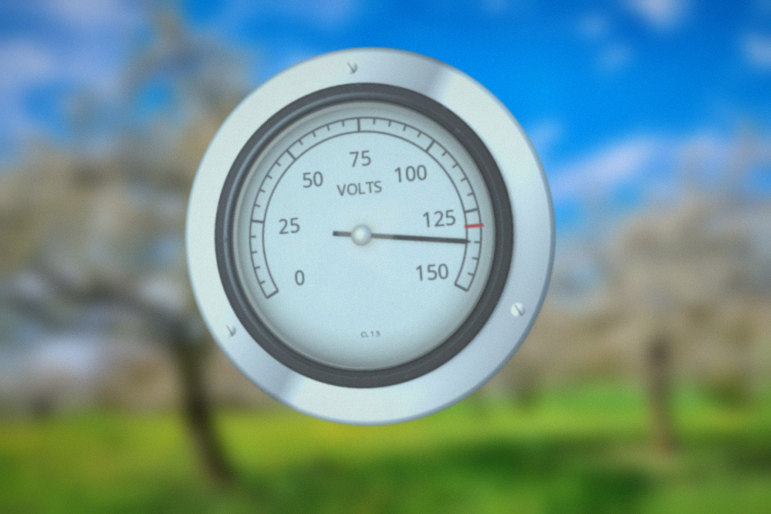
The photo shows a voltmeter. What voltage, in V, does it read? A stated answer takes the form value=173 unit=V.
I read value=135 unit=V
